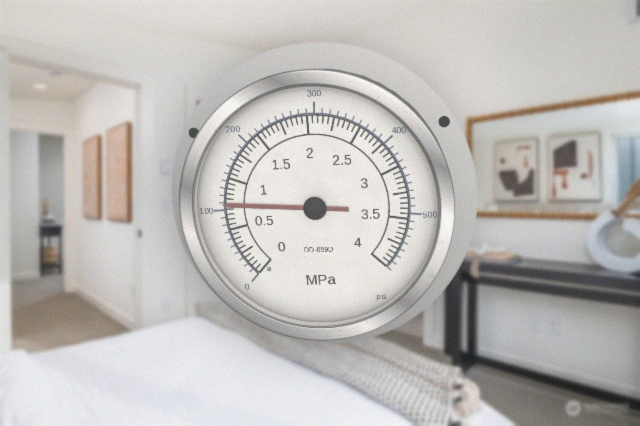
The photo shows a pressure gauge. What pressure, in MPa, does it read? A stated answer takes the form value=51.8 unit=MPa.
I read value=0.75 unit=MPa
